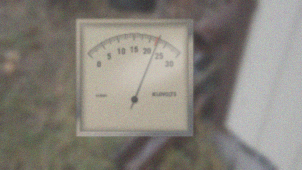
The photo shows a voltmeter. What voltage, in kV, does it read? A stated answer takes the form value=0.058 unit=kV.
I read value=22.5 unit=kV
